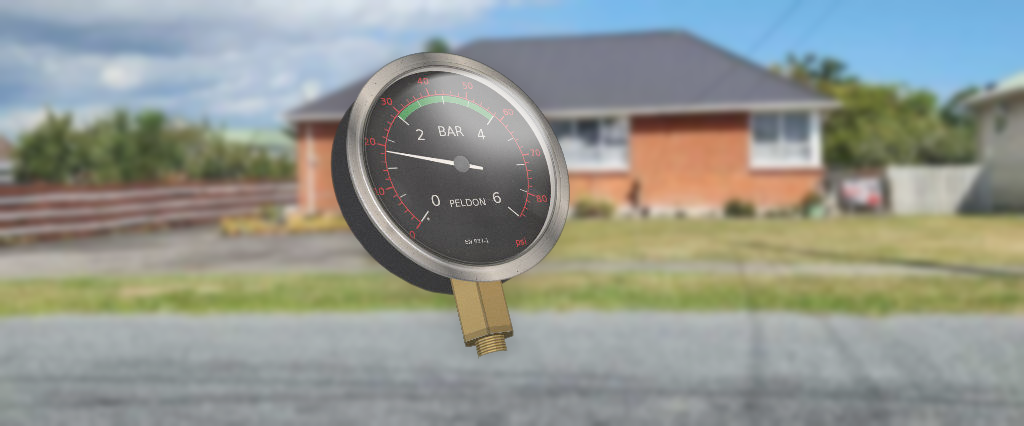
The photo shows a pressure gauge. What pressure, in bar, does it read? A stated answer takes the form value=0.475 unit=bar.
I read value=1.25 unit=bar
